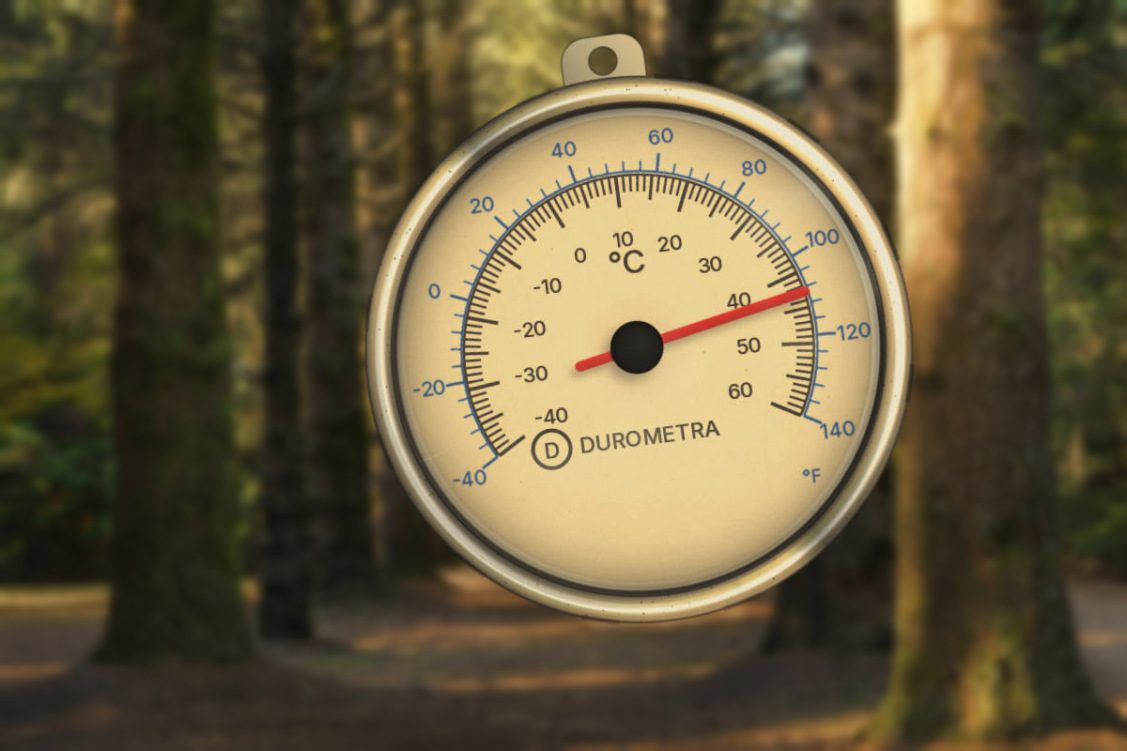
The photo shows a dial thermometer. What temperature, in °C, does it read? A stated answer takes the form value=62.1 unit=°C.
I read value=43 unit=°C
